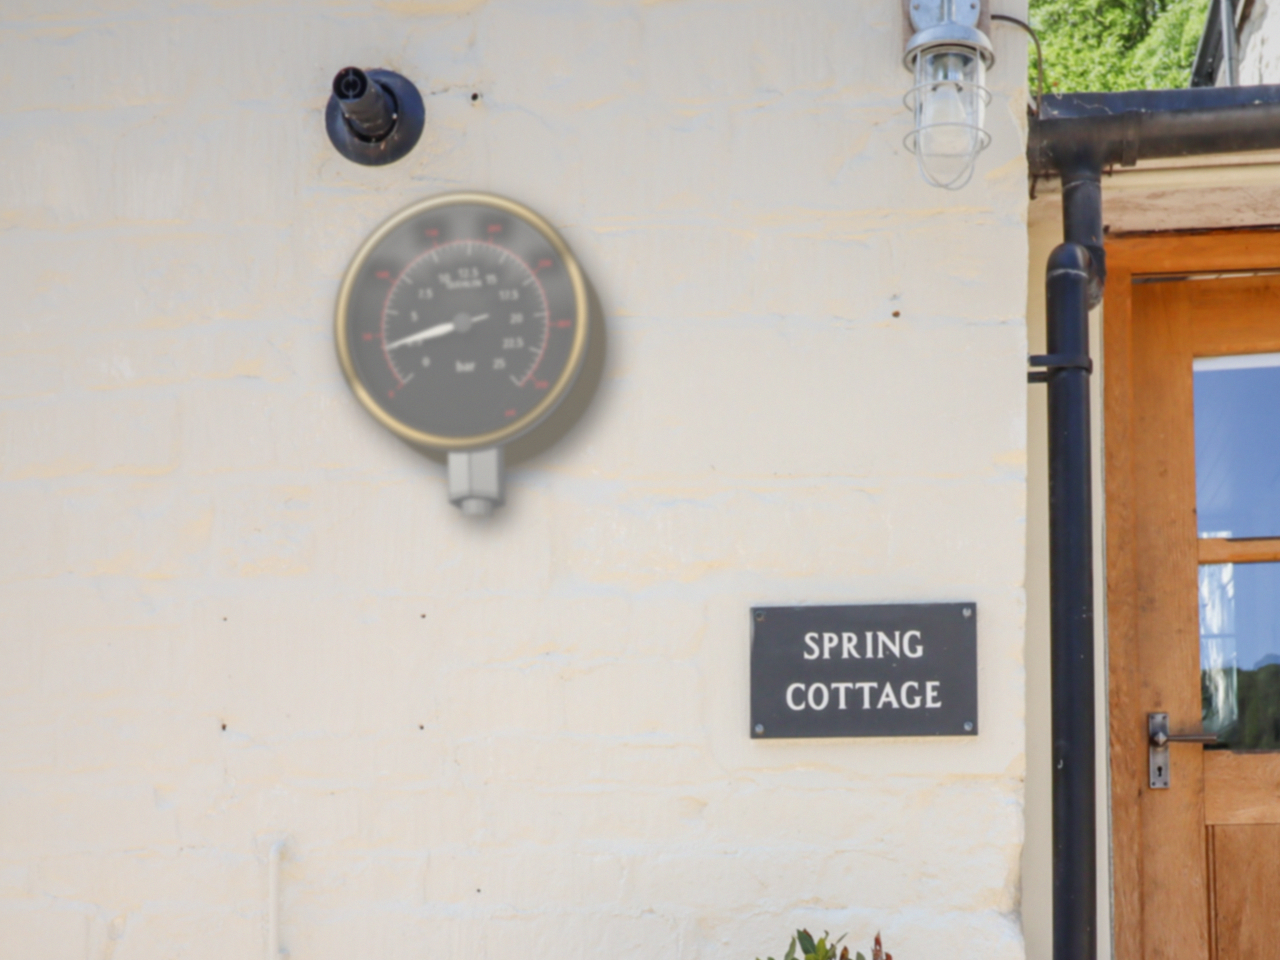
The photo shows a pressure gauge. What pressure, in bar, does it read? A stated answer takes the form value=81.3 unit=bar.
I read value=2.5 unit=bar
